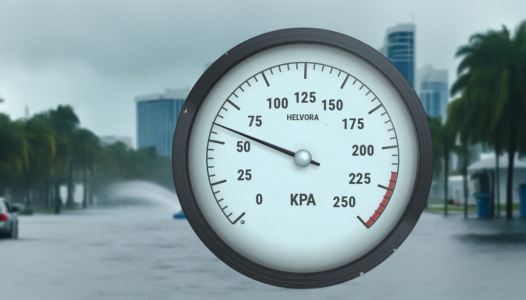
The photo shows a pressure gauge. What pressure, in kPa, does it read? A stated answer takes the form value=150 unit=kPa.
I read value=60 unit=kPa
